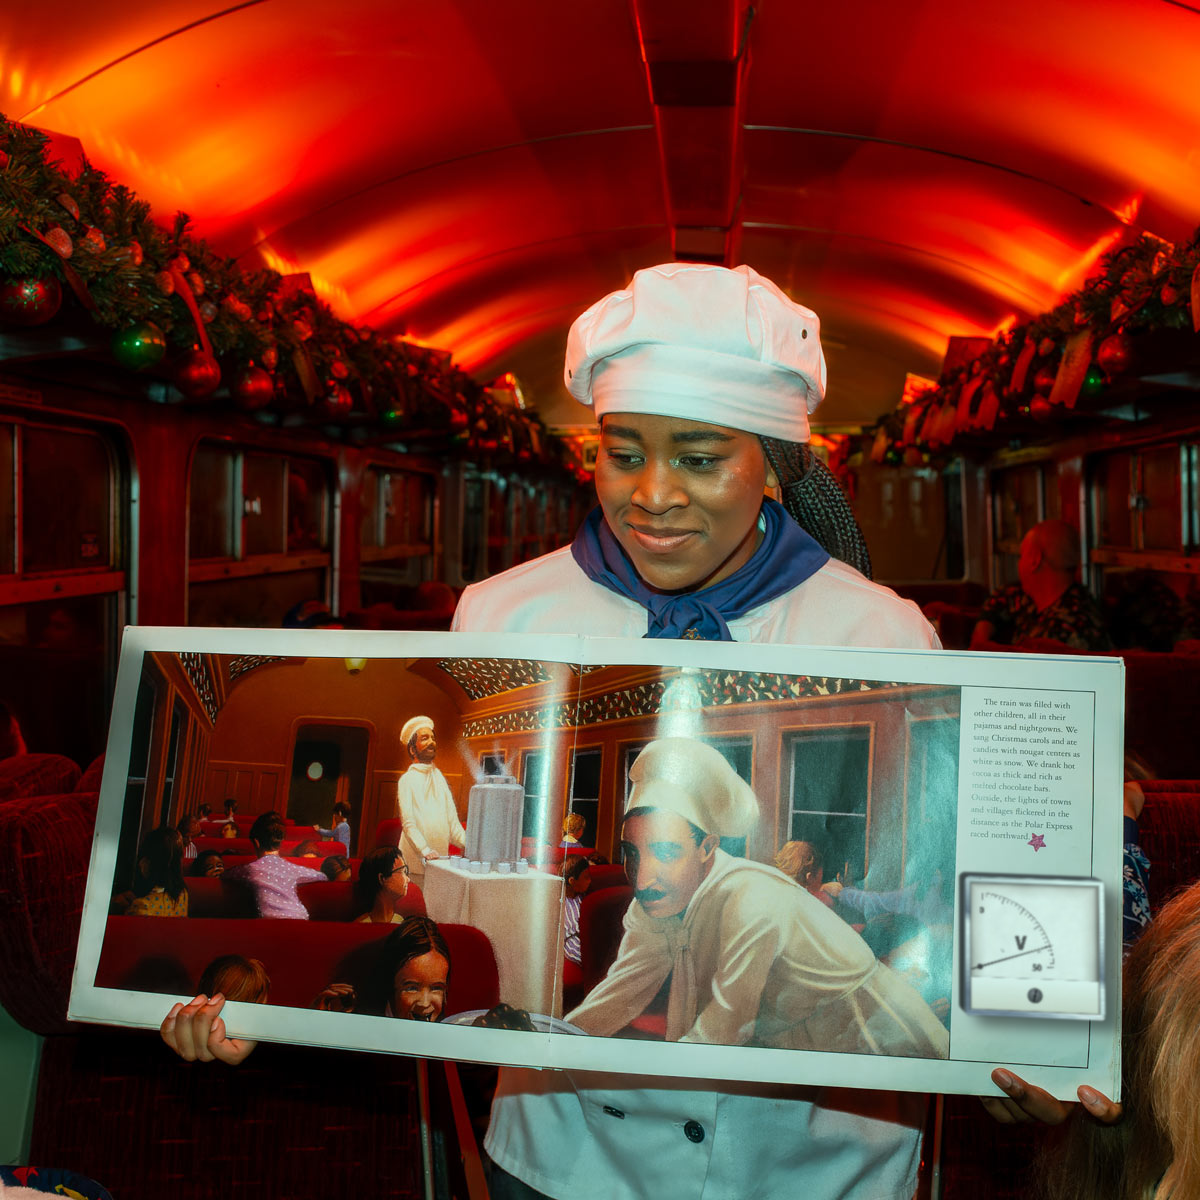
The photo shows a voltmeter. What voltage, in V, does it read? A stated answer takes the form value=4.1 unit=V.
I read value=40 unit=V
